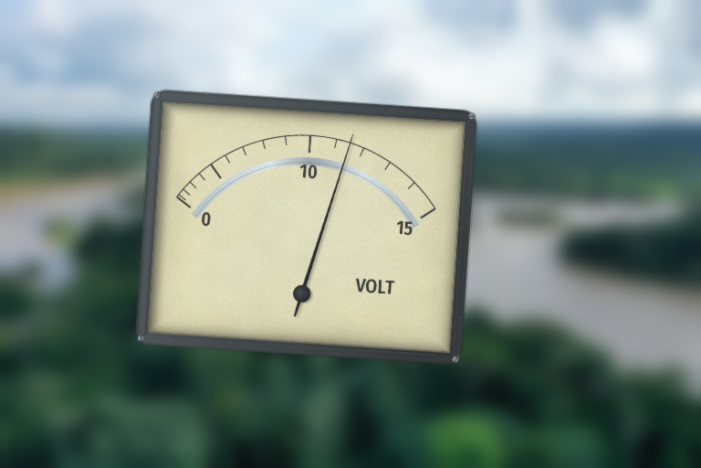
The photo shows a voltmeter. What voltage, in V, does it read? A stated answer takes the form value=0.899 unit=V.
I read value=11.5 unit=V
